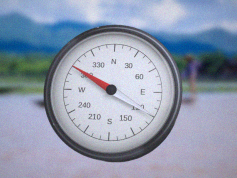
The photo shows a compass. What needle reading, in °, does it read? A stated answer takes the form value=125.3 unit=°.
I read value=300 unit=°
